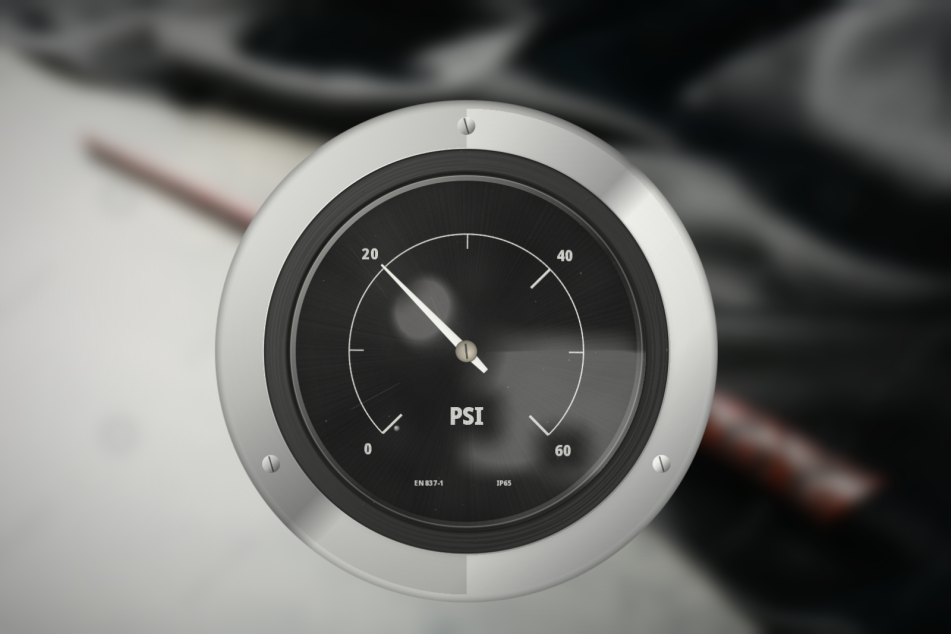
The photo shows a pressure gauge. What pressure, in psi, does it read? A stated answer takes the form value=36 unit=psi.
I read value=20 unit=psi
